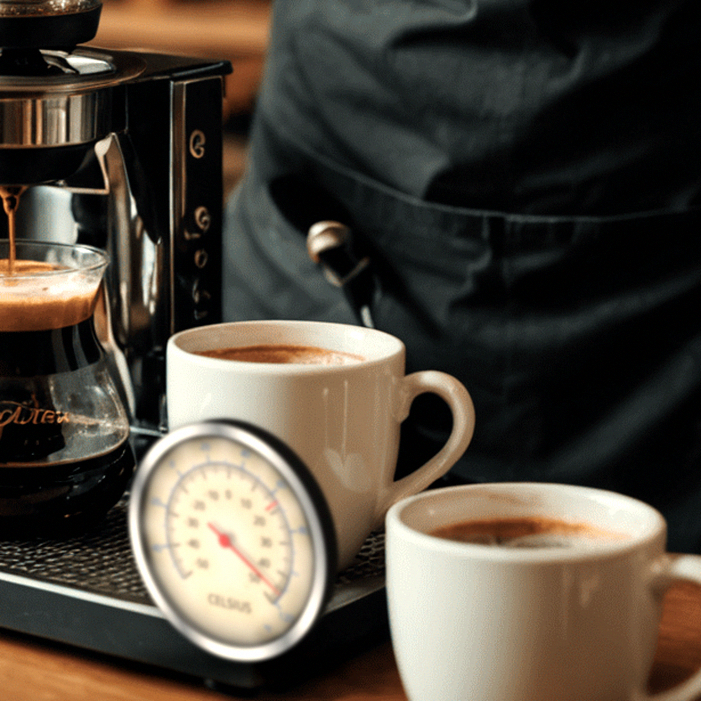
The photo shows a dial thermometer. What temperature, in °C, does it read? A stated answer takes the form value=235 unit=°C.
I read value=45 unit=°C
